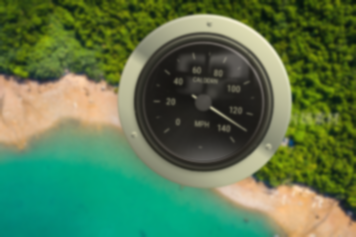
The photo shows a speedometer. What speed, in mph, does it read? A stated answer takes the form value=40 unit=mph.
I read value=130 unit=mph
